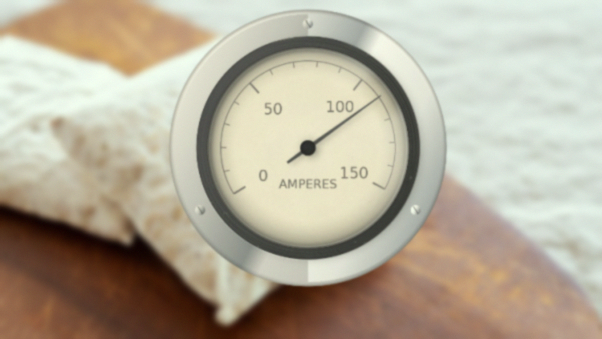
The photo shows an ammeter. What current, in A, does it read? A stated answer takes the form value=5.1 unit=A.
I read value=110 unit=A
